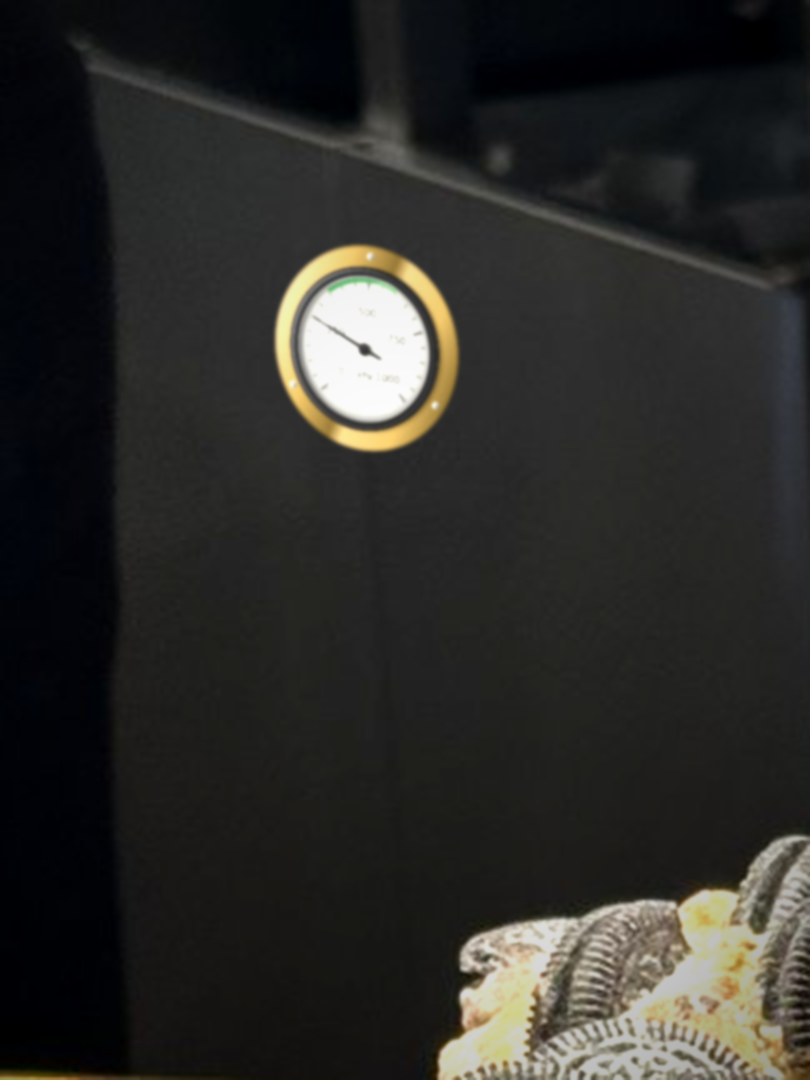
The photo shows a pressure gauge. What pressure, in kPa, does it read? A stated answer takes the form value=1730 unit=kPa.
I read value=250 unit=kPa
